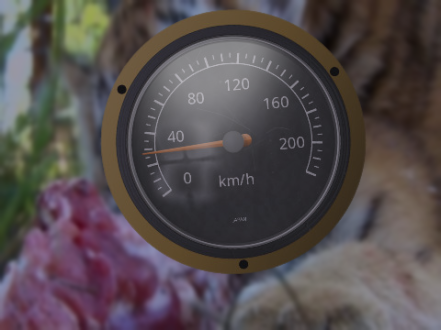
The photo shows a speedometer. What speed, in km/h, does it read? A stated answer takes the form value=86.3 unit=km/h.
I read value=27.5 unit=km/h
